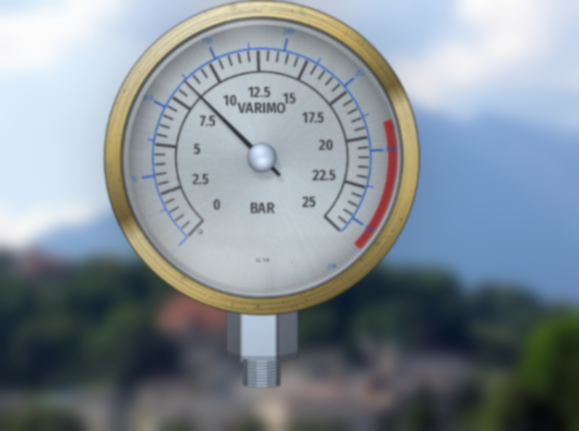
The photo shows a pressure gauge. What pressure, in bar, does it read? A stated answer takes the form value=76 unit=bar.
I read value=8.5 unit=bar
